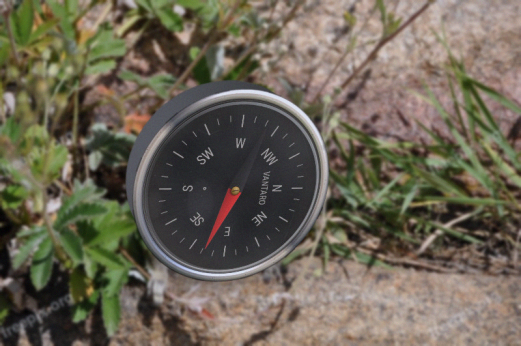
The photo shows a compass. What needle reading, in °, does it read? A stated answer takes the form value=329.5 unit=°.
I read value=110 unit=°
